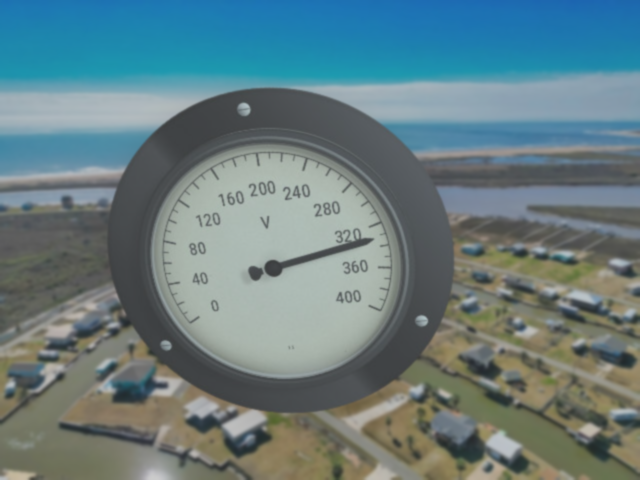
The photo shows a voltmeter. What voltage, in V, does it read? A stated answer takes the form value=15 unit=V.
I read value=330 unit=V
